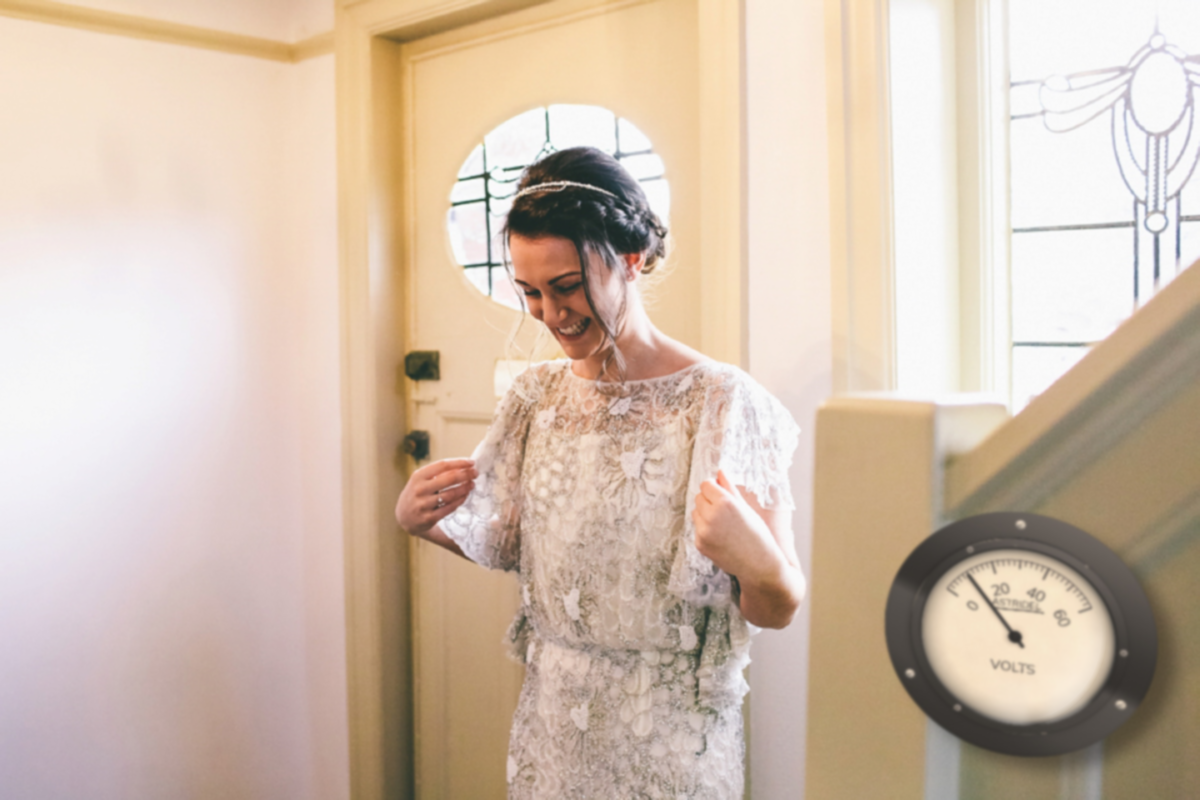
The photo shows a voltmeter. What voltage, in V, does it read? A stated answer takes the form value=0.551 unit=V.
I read value=10 unit=V
